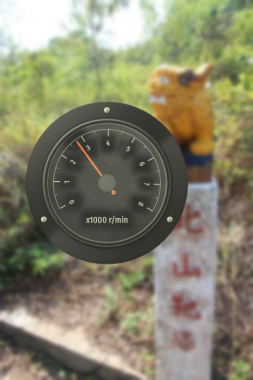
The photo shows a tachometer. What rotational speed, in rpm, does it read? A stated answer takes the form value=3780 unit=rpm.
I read value=2750 unit=rpm
